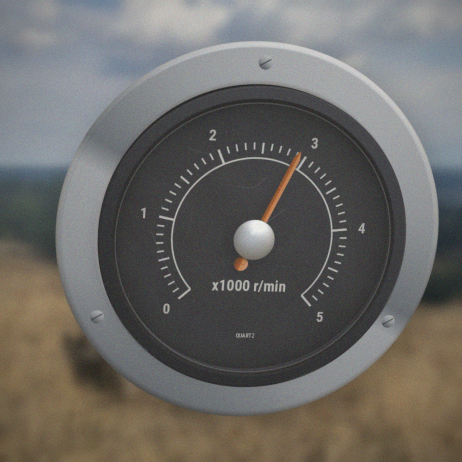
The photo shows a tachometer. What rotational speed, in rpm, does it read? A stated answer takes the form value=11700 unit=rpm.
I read value=2900 unit=rpm
